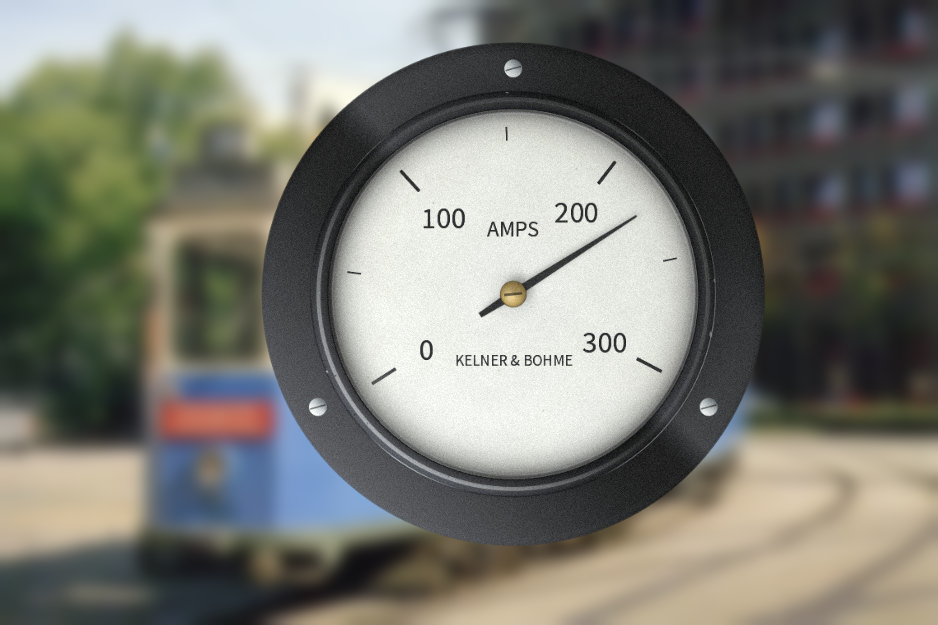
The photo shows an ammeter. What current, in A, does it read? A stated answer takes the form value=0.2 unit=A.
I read value=225 unit=A
